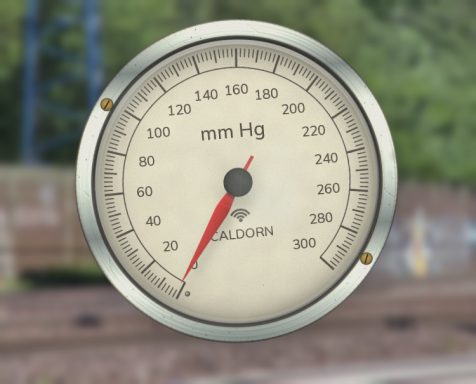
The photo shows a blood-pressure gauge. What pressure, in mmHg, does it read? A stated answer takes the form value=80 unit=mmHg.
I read value=2 unit=mmHg
